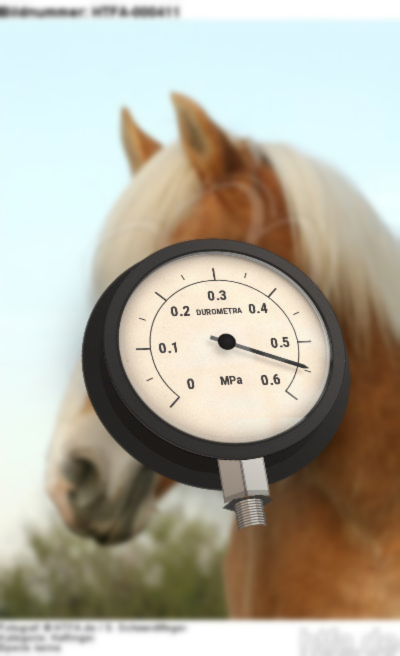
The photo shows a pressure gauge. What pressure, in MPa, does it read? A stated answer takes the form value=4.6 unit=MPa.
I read value=0.55 unit=MPa
